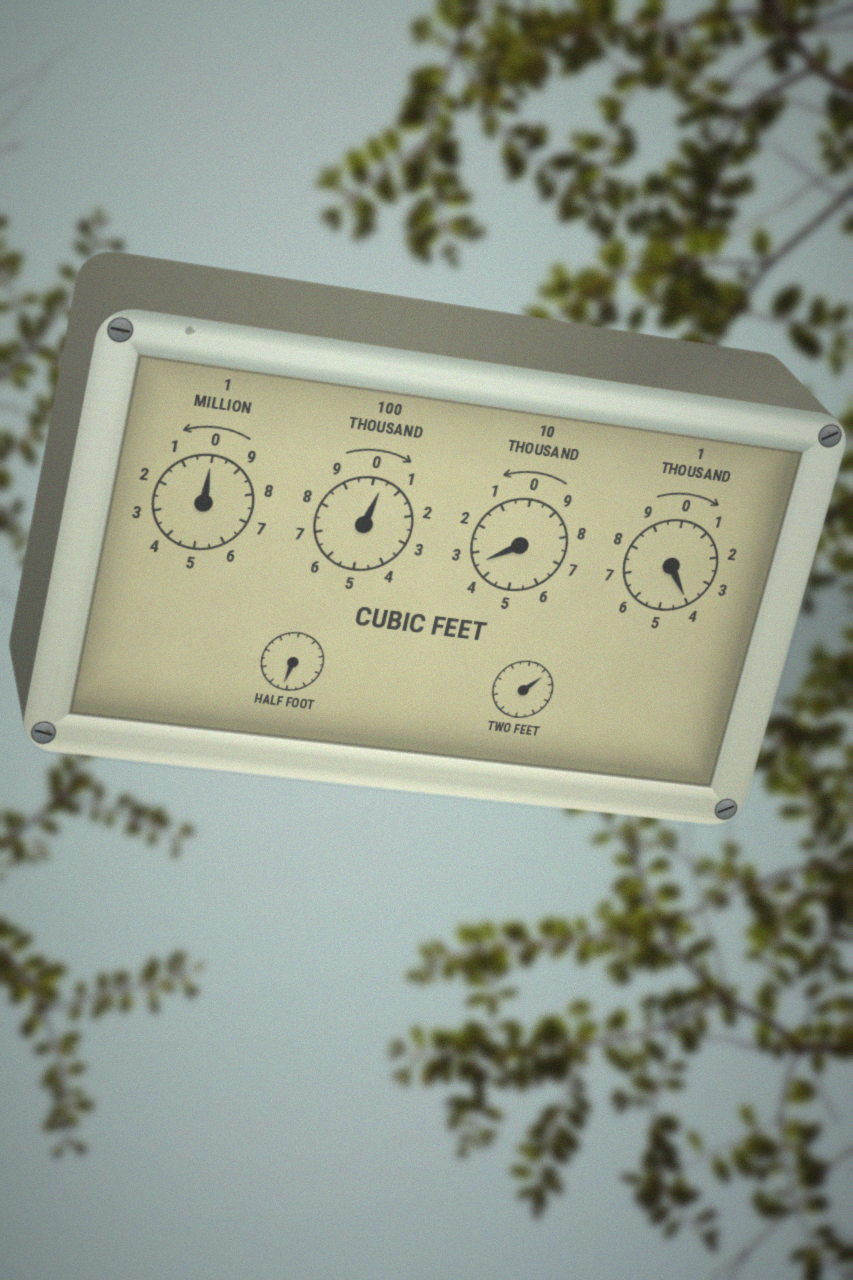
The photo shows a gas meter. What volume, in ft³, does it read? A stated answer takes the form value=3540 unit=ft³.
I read value=3400 unit=ft³
